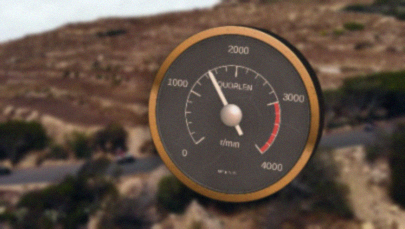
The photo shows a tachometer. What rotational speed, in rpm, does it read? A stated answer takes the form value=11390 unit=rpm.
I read value=1500 unit=rpm
